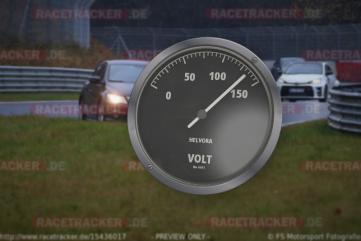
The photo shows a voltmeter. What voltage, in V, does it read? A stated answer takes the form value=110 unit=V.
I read value=135 unit=V
